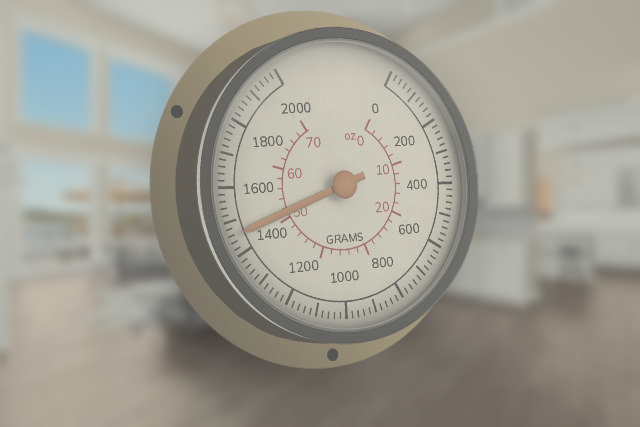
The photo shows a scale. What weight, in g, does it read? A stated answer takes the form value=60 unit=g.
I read value=1460 unit=g
